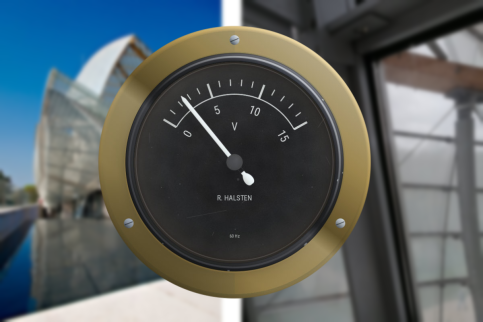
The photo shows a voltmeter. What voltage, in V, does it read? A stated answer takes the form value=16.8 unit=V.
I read value=2.5 unit=V
